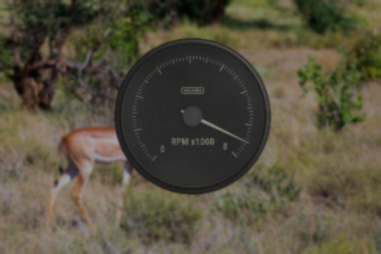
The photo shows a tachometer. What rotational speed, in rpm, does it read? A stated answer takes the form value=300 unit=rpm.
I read value=7500 unit=rpm
